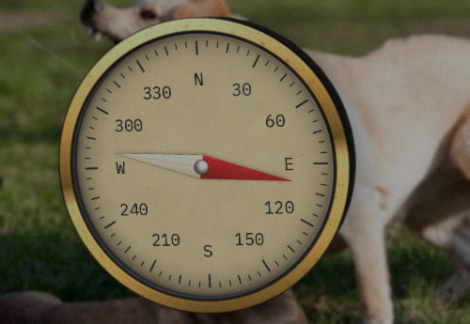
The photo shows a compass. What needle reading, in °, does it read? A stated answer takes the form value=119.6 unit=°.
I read value=100 unit=°
